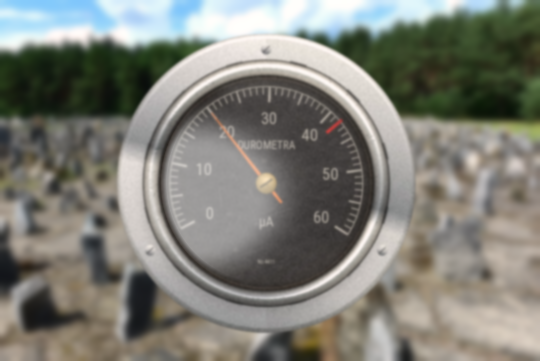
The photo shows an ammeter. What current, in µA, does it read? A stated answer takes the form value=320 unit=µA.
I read value=20 unit=µA
